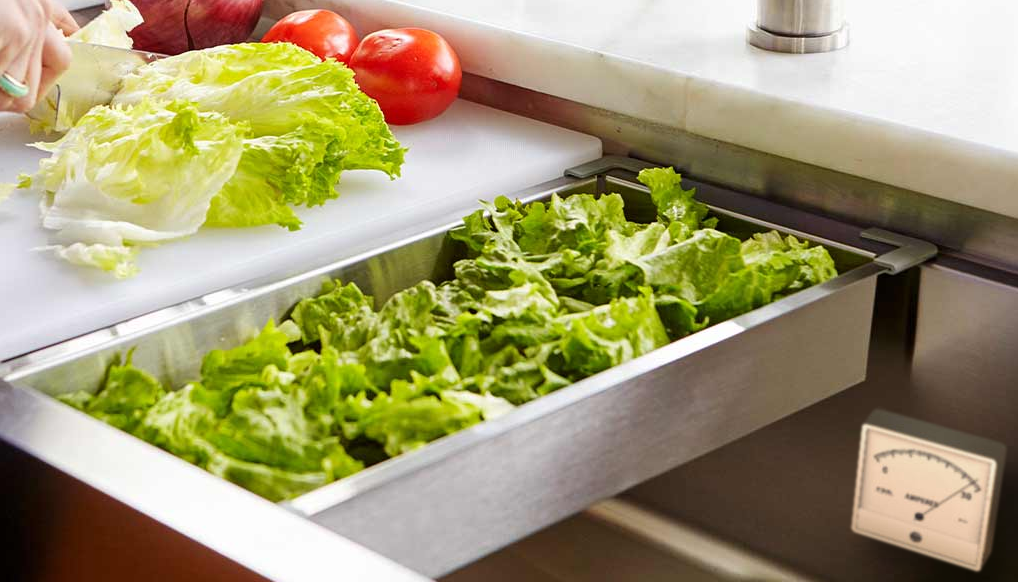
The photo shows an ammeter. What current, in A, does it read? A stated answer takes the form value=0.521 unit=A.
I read value=27.5 unit=A
